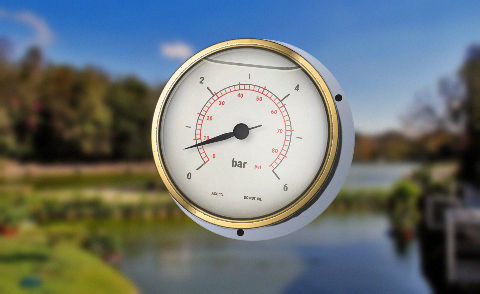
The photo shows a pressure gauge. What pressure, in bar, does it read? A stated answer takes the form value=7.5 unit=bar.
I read value=0.5 unit=bar
